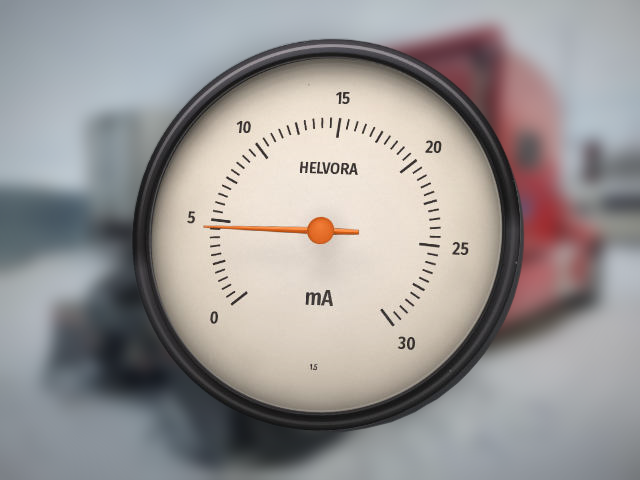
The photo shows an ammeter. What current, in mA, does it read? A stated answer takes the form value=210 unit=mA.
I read value=4.5 unit=mA
